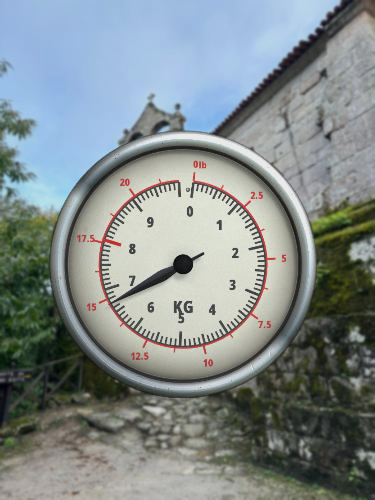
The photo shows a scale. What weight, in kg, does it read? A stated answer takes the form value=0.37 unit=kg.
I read value=6.7 unit=kg
